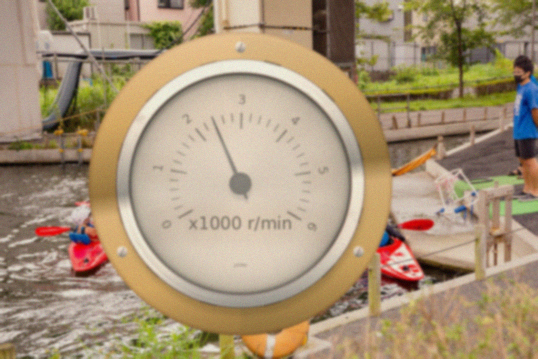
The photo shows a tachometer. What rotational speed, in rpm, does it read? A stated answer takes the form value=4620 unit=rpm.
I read value=2400 unit=rpm
